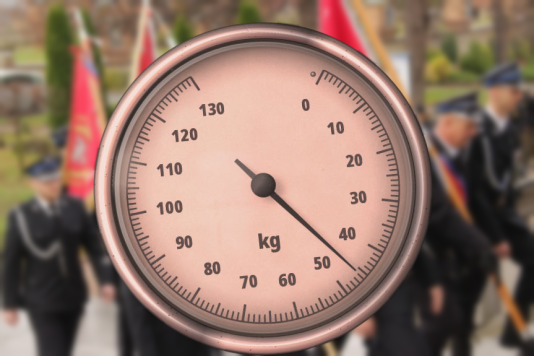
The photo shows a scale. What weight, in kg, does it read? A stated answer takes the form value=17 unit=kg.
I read value=46 unit=kg
